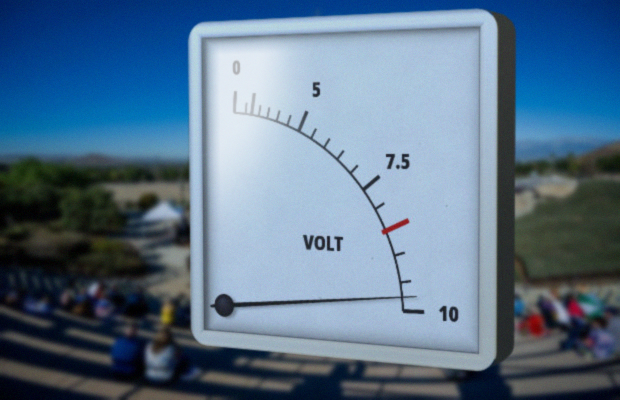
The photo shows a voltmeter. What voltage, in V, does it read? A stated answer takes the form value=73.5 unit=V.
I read value=9.75 unit=V
